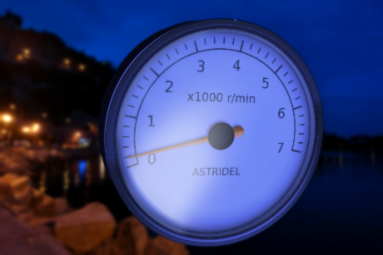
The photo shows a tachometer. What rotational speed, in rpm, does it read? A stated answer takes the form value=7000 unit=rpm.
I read value=200 unit=rpm
